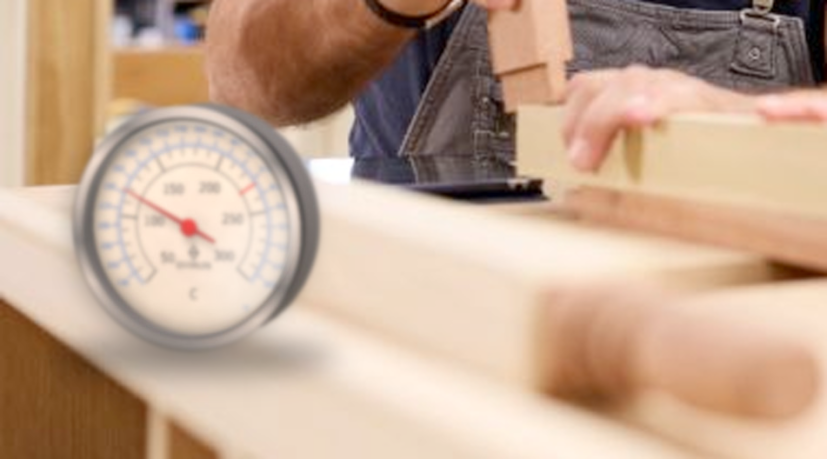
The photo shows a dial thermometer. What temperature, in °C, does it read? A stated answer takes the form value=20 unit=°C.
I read value=120 unit=°C
